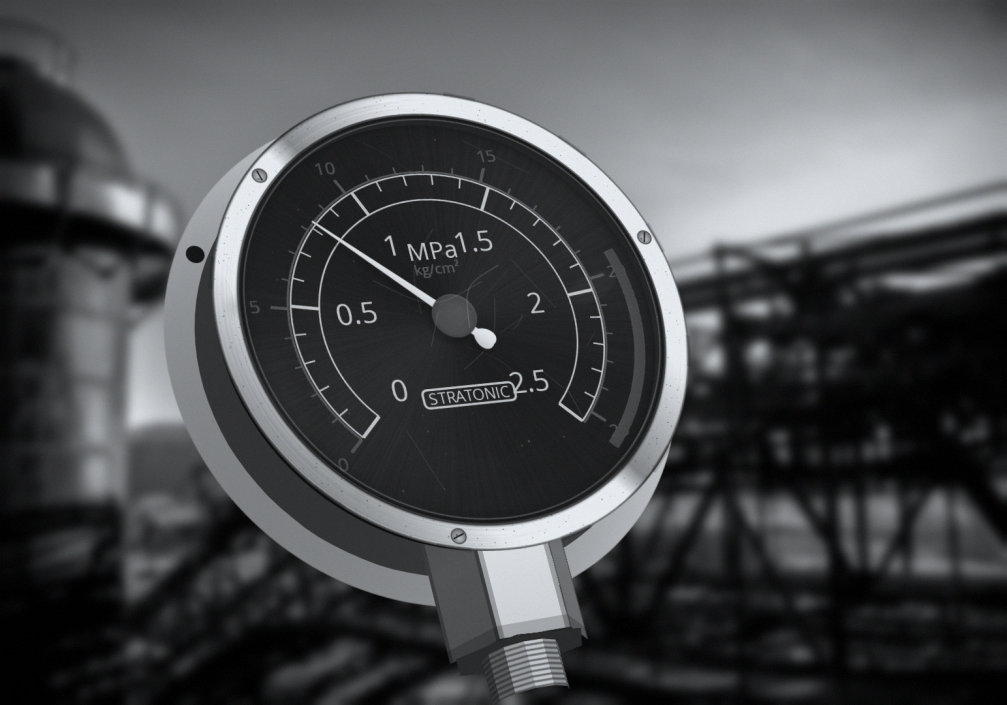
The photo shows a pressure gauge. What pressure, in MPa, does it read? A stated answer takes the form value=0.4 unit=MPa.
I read value=0.8 unit=MPa
